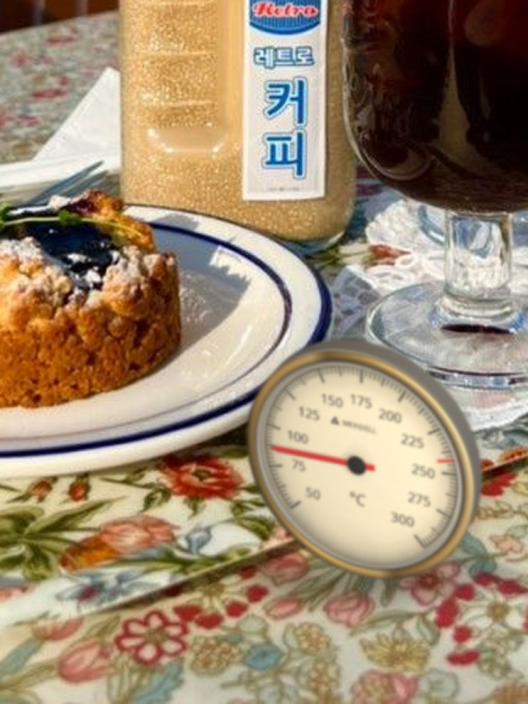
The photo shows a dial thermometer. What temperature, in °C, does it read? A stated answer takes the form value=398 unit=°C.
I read value=87.5 unit=°C
